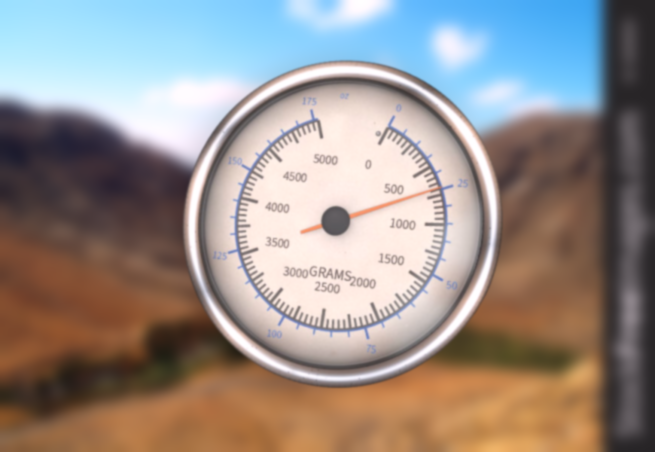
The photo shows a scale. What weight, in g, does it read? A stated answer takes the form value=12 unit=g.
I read value=700 unit=g
